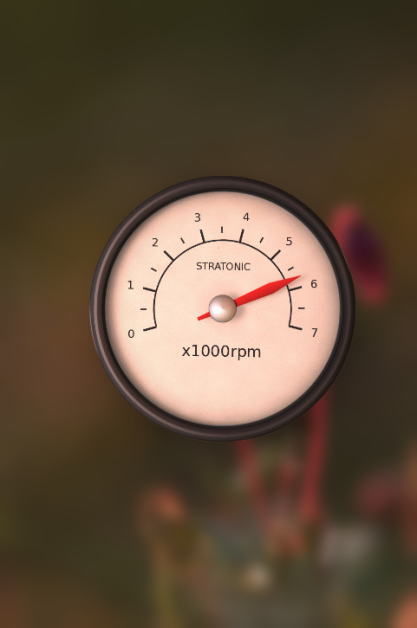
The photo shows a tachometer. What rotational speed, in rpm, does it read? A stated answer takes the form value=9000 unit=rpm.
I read value=5750 unit=rpm
